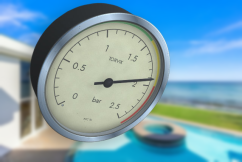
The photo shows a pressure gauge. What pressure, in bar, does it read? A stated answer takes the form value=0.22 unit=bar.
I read value=1.9 unit=bar
